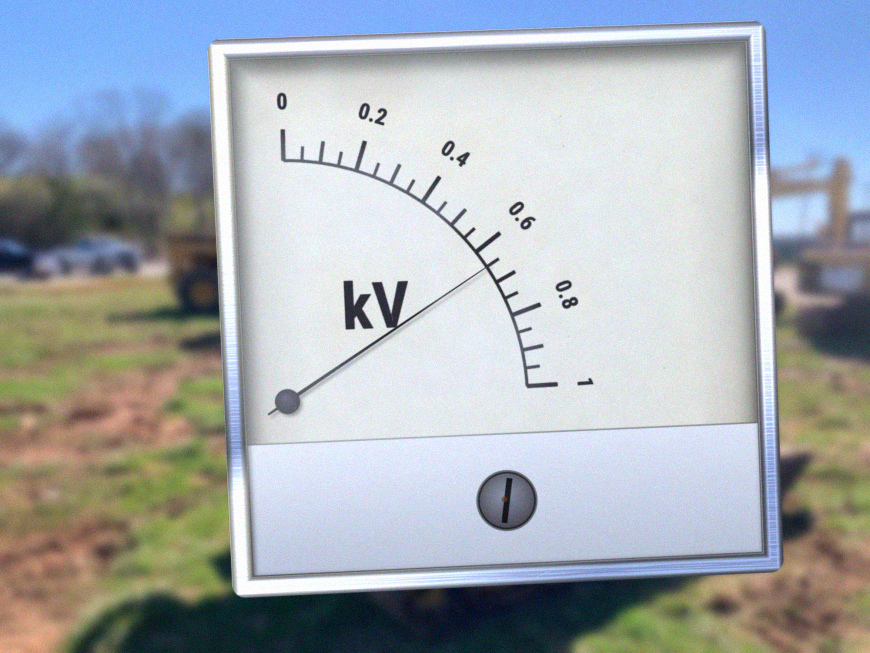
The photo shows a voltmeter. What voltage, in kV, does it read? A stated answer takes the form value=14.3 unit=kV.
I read value=0.65 unit=kV
